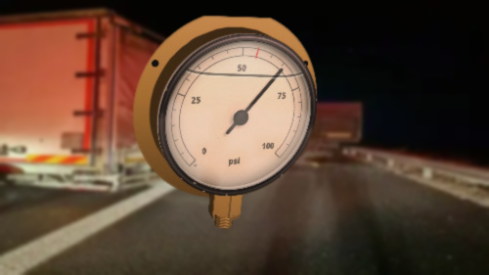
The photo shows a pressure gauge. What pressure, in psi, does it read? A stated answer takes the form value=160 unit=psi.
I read value=65 unit=psi
